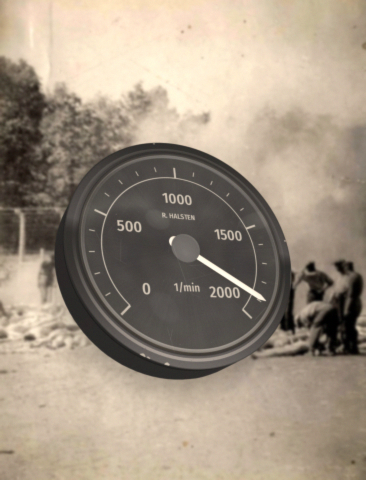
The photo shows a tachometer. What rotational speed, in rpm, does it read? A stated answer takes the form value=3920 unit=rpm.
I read value=1900 unit=rpm
